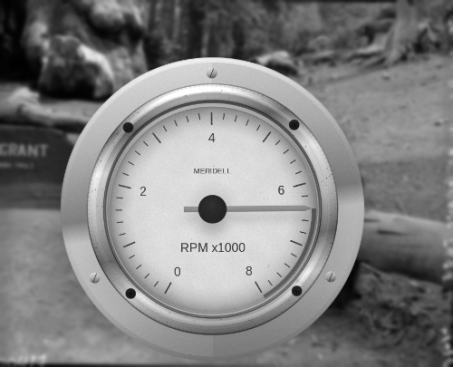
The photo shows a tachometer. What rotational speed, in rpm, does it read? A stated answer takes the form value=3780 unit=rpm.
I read value=6400 unit=rpm
